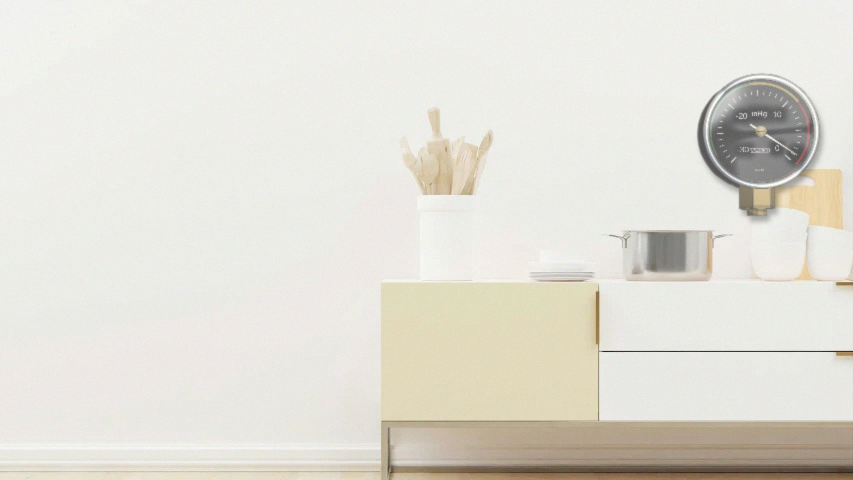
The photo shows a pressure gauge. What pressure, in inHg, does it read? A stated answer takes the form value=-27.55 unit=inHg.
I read value=-1 unit=inHg
